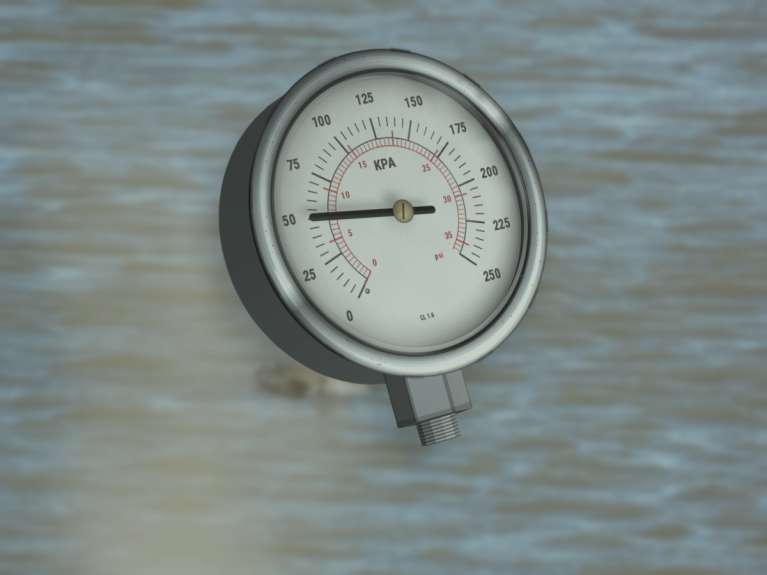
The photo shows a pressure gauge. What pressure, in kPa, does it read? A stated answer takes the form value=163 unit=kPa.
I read value=50 unit=kPa
